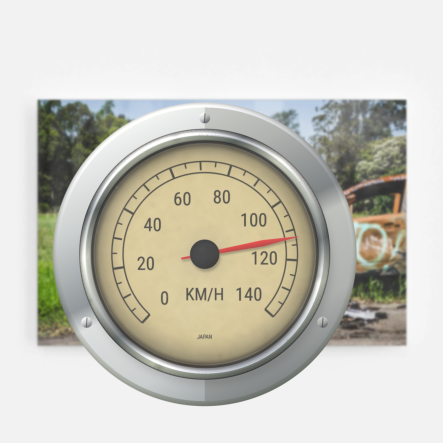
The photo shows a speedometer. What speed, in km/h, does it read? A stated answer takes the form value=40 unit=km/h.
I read value=112.5 unit=km/h
